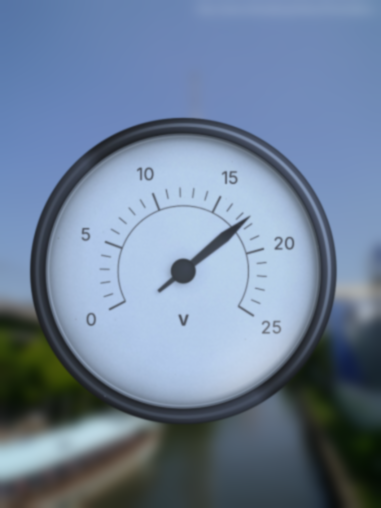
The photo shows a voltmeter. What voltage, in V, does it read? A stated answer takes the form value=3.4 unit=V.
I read value=17.5 unit=V
